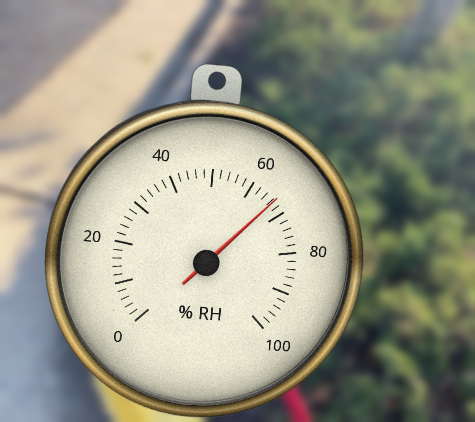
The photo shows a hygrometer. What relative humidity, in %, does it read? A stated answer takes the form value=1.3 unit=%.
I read value=66 unit=%
